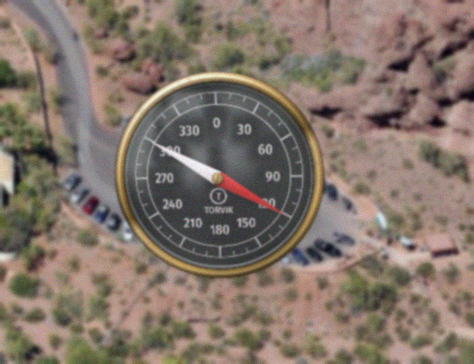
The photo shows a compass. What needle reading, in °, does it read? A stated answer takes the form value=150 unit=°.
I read value=120 unit=°
